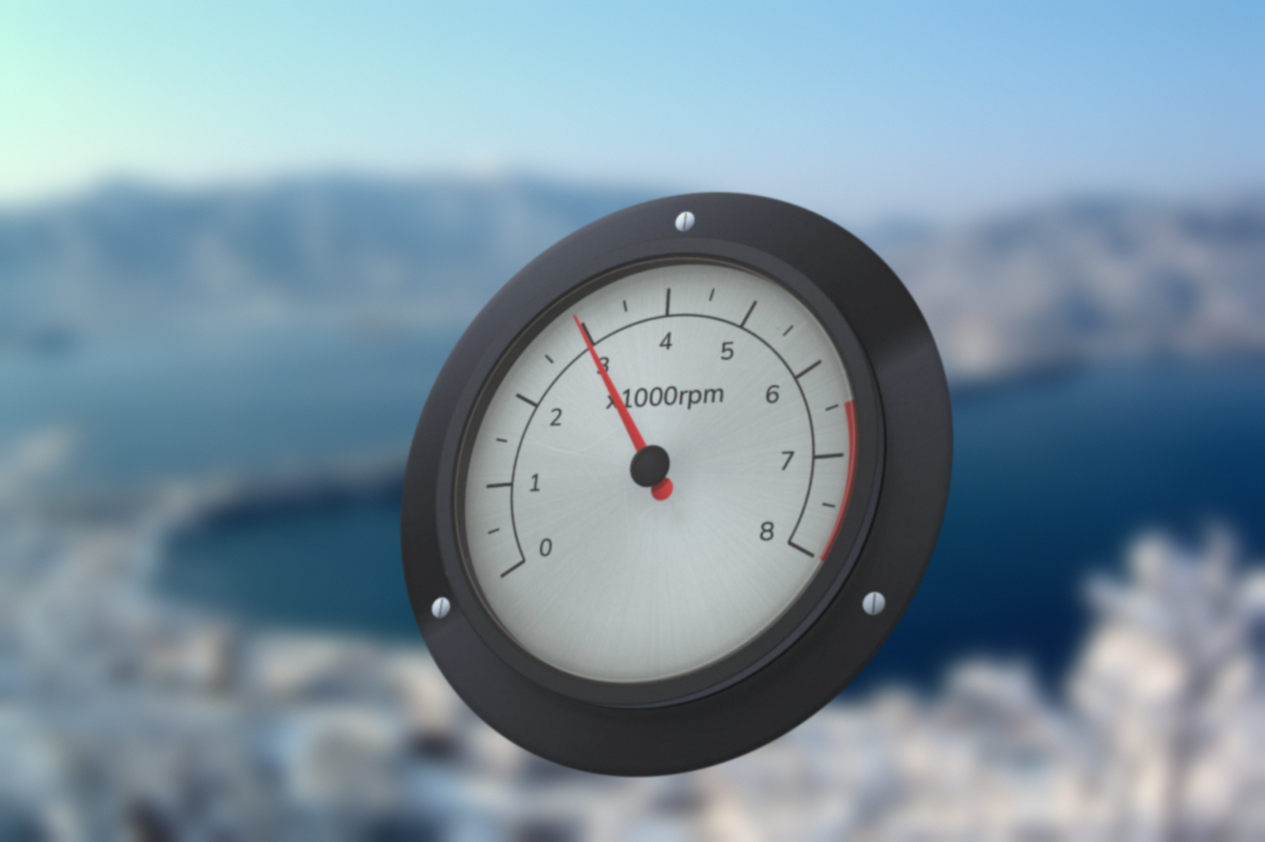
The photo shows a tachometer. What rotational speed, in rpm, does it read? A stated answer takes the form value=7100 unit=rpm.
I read value=3000 unit=rpm
